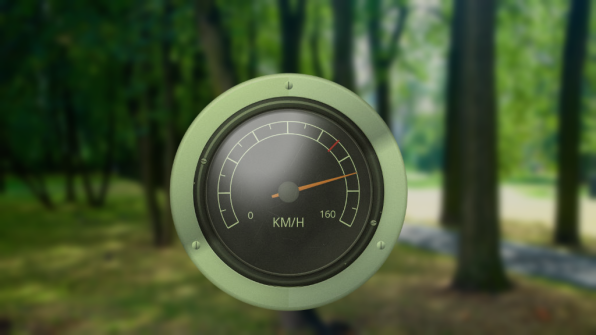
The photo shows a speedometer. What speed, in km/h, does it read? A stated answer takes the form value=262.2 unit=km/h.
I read value=130 unit=km/h
